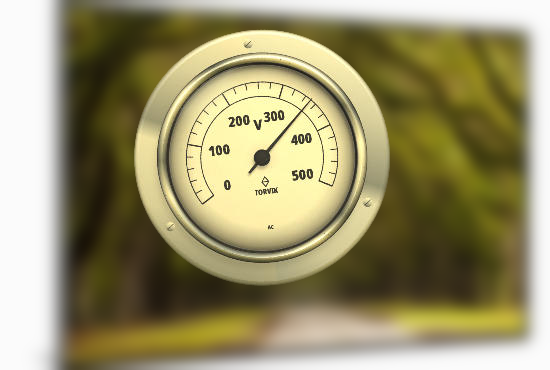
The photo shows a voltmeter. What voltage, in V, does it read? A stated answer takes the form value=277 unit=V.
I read value=350 unit=V
